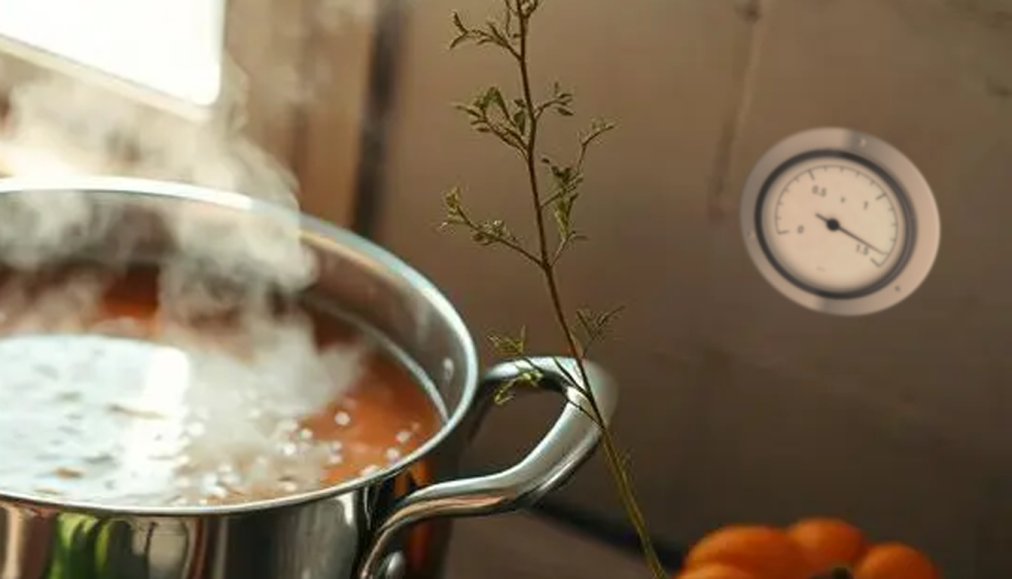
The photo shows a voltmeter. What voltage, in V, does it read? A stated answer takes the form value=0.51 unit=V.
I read value=1.4 unit=V
